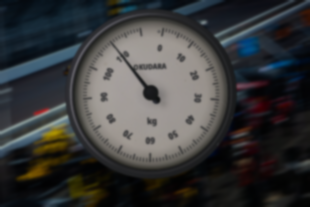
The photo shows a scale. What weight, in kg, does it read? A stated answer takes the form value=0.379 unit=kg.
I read value=110 unit=kg
